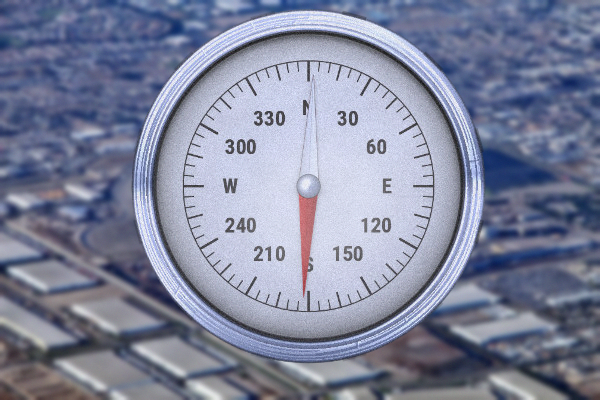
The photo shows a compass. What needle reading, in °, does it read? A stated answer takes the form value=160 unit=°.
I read value=182.5 unit=°
